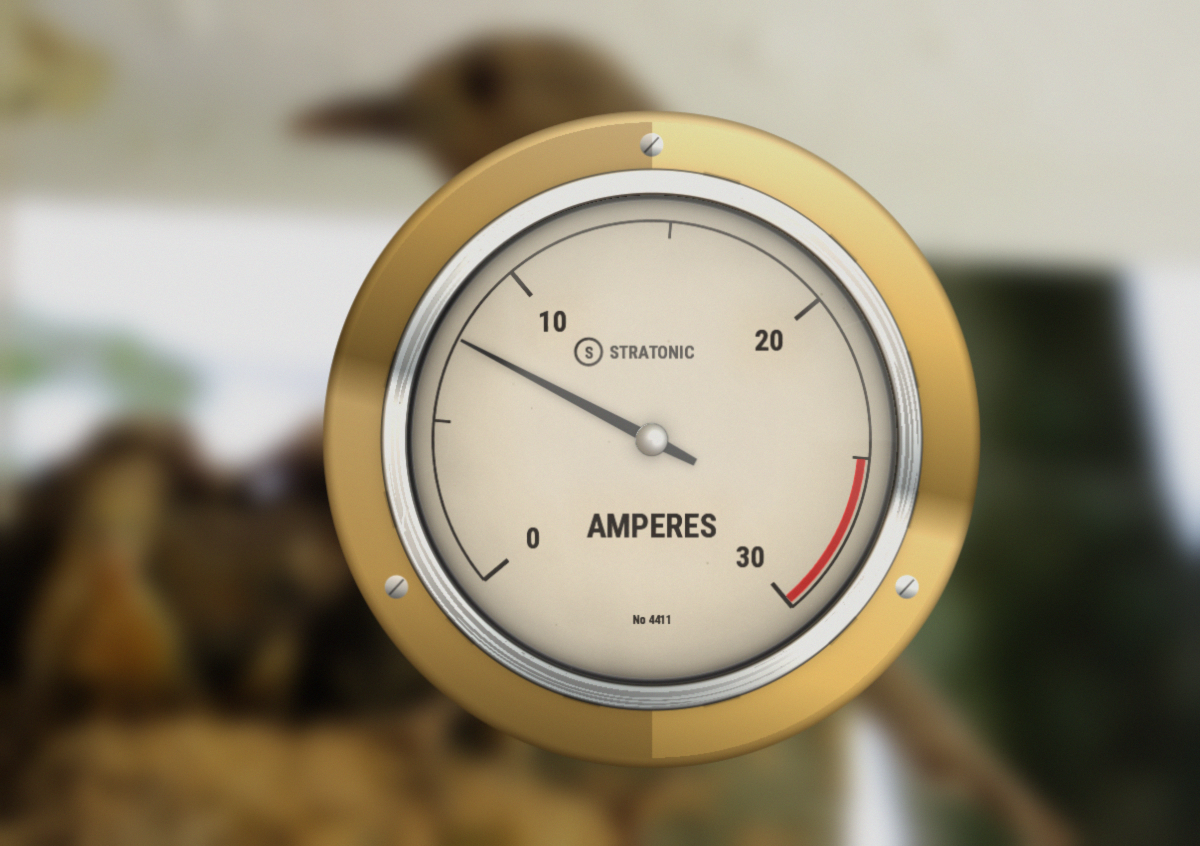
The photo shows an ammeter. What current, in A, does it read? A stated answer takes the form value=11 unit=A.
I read value=7.5 unit=A
